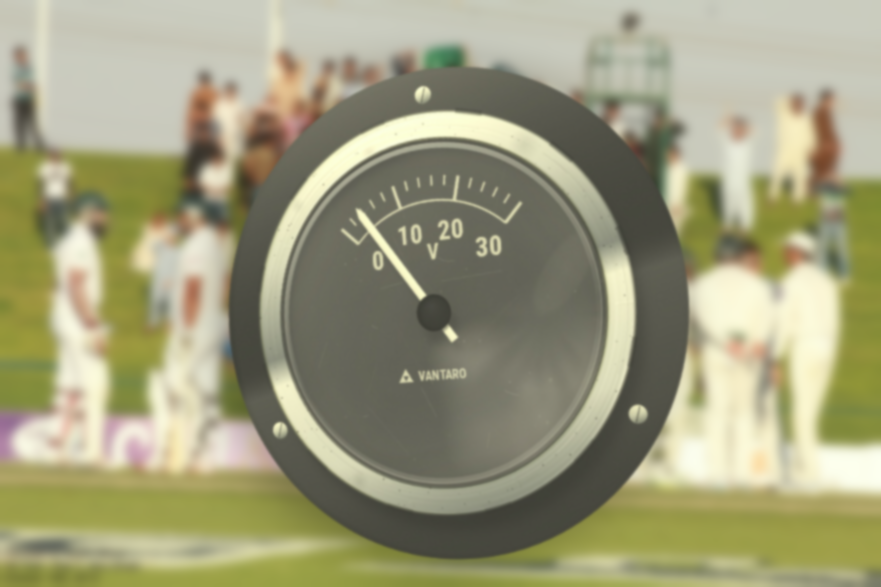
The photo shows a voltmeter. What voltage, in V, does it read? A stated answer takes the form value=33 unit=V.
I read value=4 unit=V
